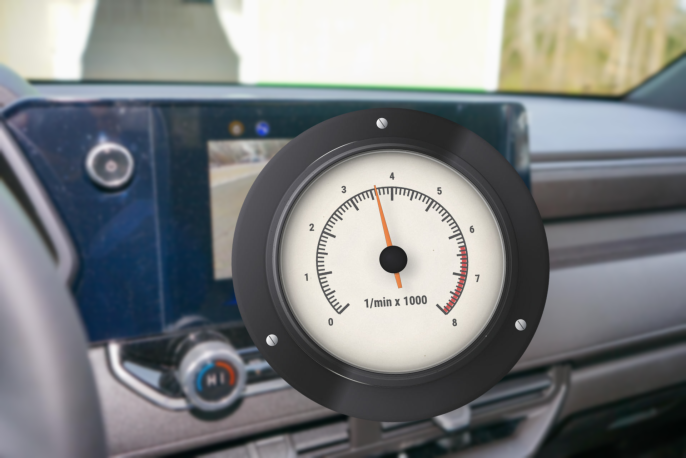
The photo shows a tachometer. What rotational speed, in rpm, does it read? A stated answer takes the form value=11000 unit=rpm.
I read value=3600 unit=rpm
